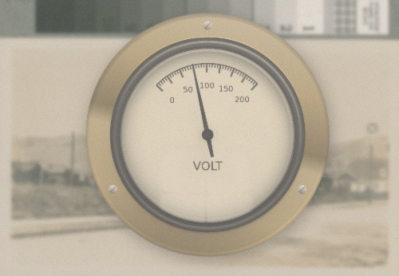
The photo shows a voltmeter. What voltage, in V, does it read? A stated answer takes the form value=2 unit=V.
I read value=75 unit=V
